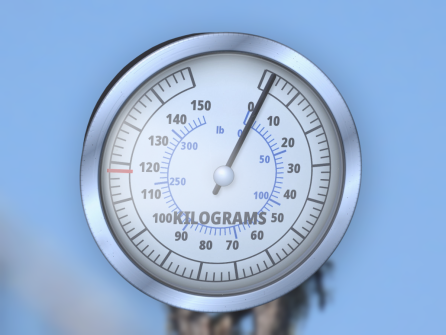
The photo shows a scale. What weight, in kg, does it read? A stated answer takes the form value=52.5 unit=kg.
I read value=2 unit=kg
